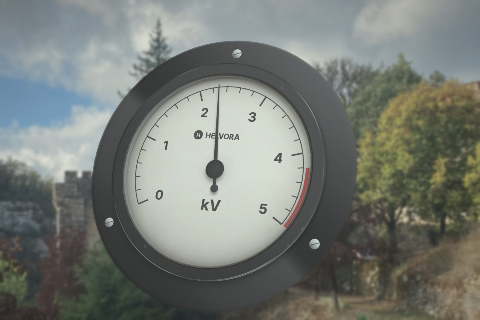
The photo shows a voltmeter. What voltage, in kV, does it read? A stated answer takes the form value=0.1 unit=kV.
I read value=2.3 unit=kV
